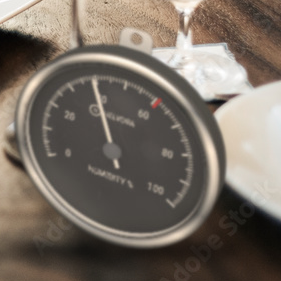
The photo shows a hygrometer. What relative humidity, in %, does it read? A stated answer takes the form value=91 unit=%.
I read value=40 unit=%
